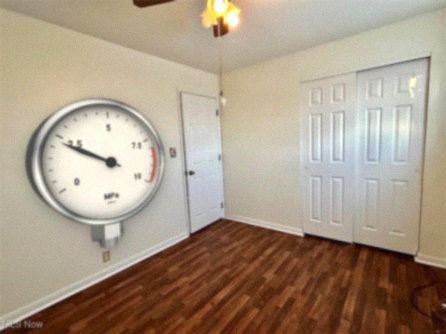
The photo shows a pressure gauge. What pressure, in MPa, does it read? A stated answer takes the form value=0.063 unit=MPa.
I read value=2.25 unit=MPa
